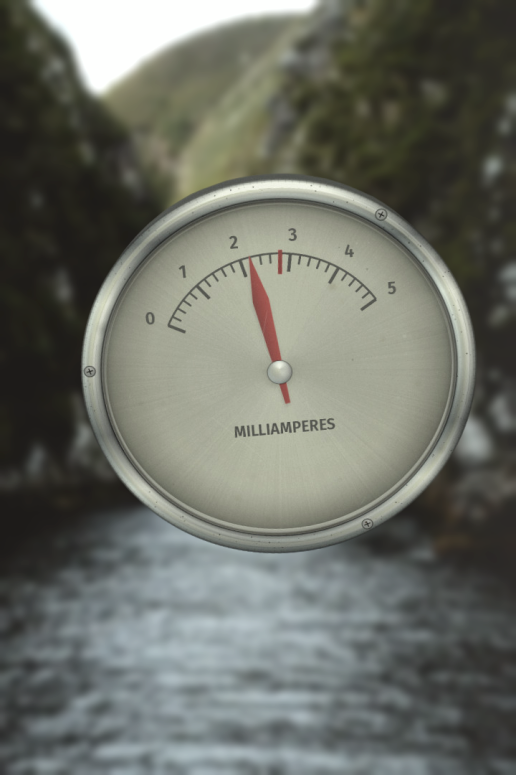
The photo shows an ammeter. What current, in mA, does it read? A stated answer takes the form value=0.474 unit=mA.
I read value=2.2 unit=mA
